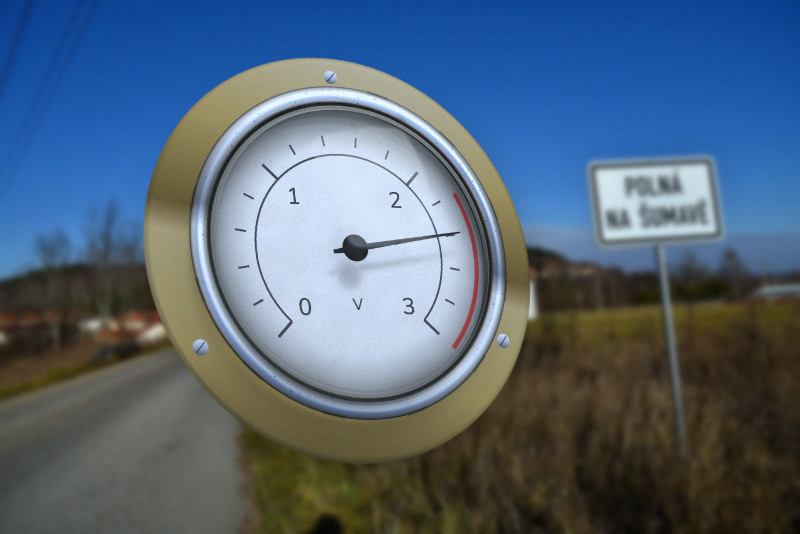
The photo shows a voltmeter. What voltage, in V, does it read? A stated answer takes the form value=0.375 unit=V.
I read value=2.4 unit=V
